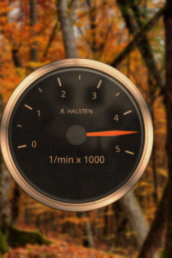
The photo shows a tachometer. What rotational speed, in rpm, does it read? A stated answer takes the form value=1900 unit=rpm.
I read value=4500 unit=rpm
